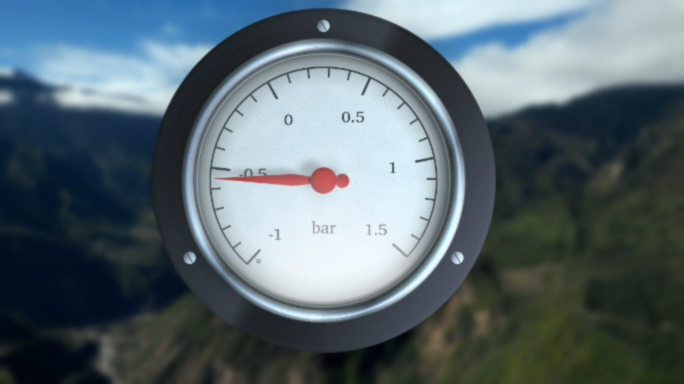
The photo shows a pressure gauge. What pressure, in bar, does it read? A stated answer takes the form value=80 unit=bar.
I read value=-0.55 unit=bar
